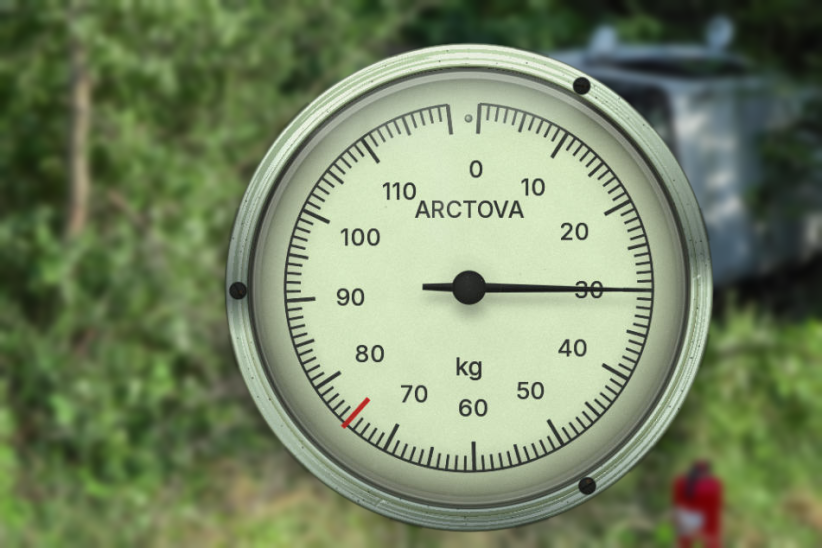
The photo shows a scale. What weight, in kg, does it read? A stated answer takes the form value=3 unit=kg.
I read value=30 unit=kg
